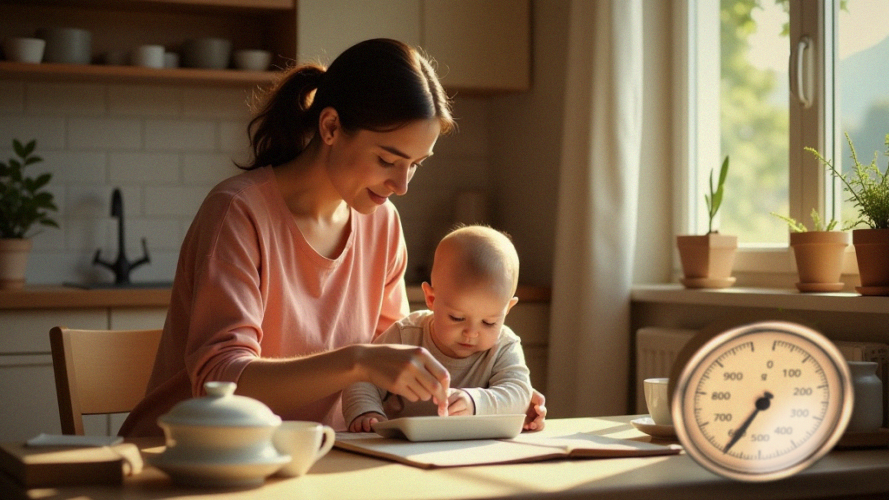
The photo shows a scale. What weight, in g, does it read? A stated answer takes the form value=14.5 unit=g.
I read value=600 unit=g
